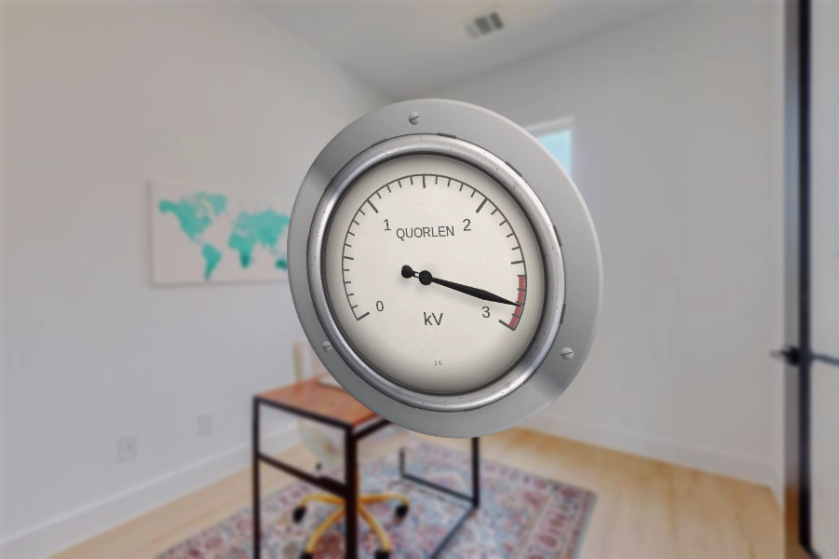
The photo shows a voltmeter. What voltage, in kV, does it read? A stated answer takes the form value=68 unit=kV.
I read value=2.8 unit=kV
